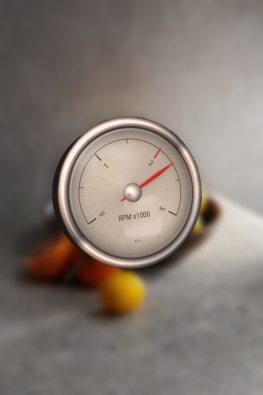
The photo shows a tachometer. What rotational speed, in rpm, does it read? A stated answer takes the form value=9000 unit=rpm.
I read value=2250 unit=rpm
